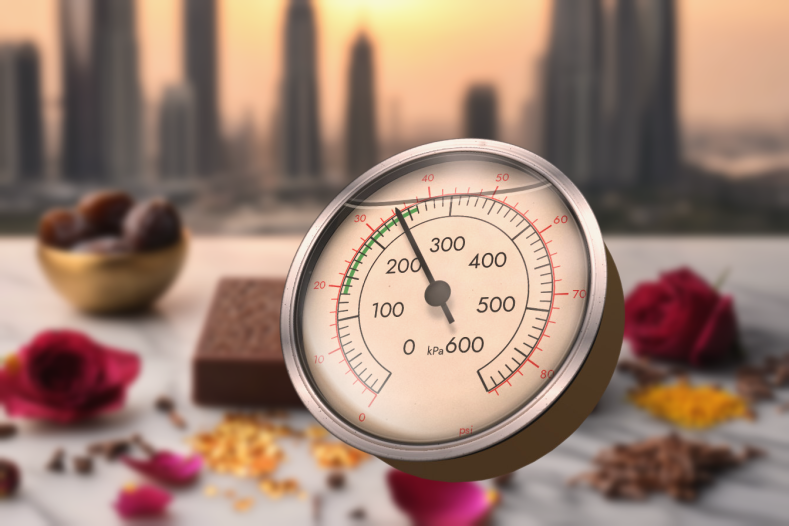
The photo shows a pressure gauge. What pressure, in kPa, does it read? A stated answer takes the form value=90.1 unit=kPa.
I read value=240 unit=kPa
